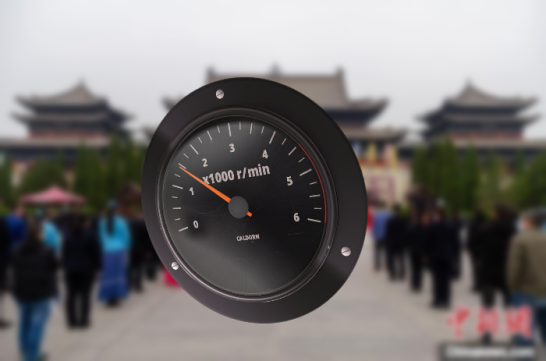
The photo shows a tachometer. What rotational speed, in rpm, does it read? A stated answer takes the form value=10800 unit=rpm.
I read value=1500 unit=rpm
